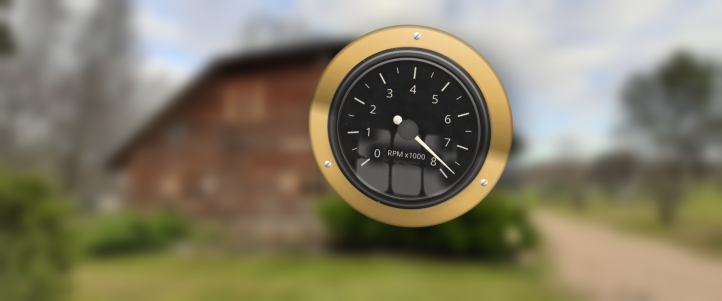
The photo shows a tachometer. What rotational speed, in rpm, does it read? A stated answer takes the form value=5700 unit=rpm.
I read value=7750 unit=rpm
